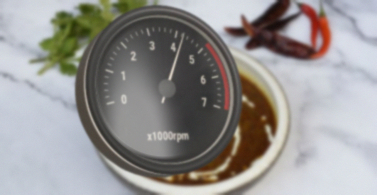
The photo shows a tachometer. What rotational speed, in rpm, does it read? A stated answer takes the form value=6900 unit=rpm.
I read value=4200 unit=rpm
